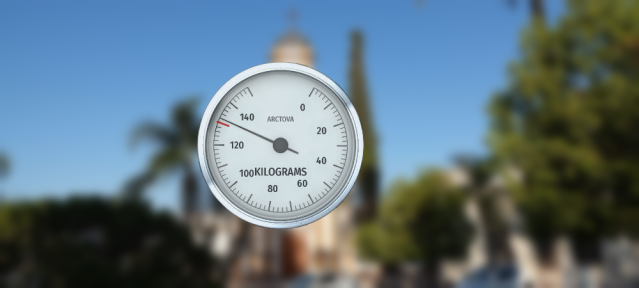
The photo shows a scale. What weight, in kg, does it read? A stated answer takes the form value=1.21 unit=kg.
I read value=132 unit=kg
